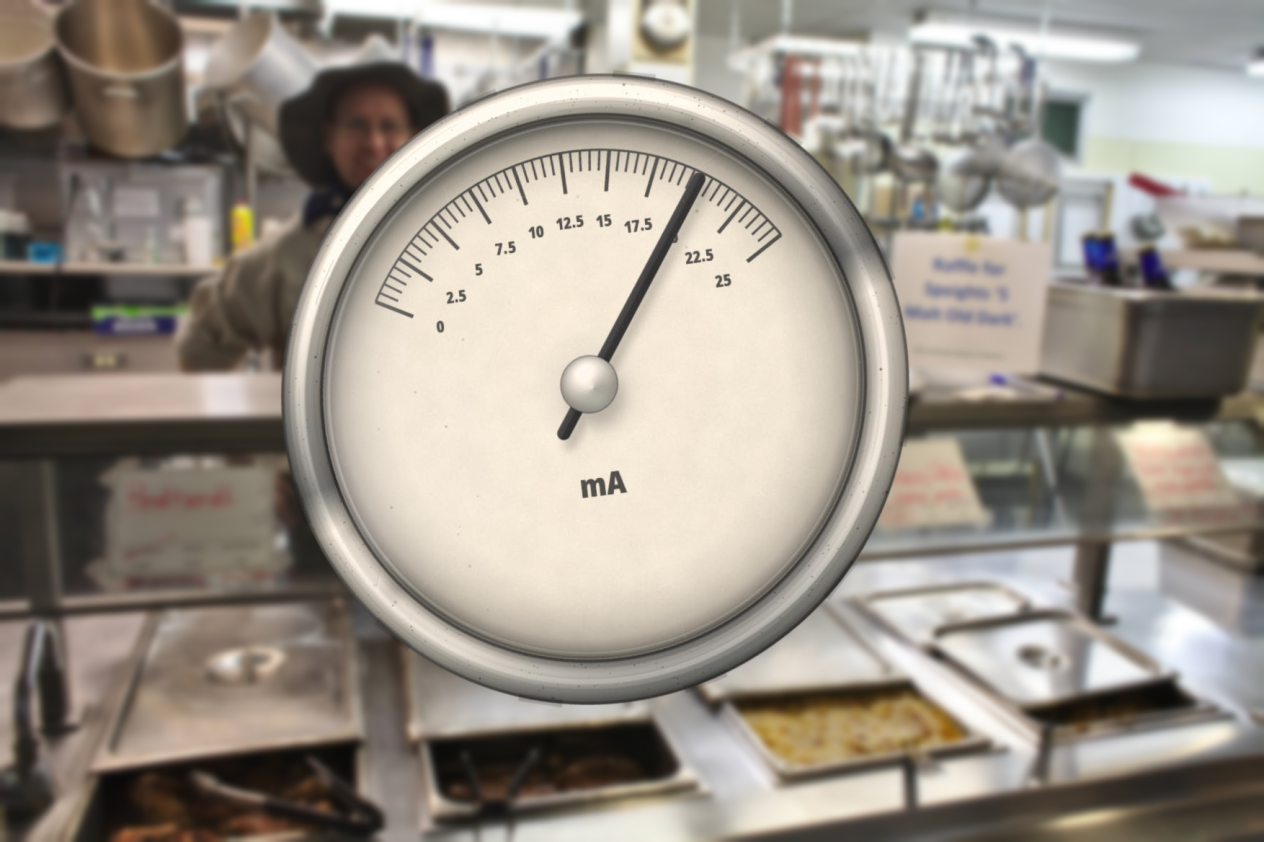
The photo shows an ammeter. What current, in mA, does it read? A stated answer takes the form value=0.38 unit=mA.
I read value=20 unit=mA
